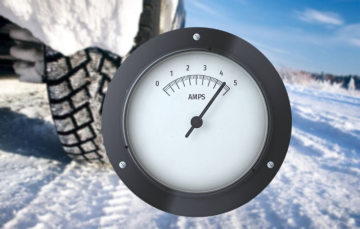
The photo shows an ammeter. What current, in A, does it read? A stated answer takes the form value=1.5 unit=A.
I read value=4.5 unit=A
